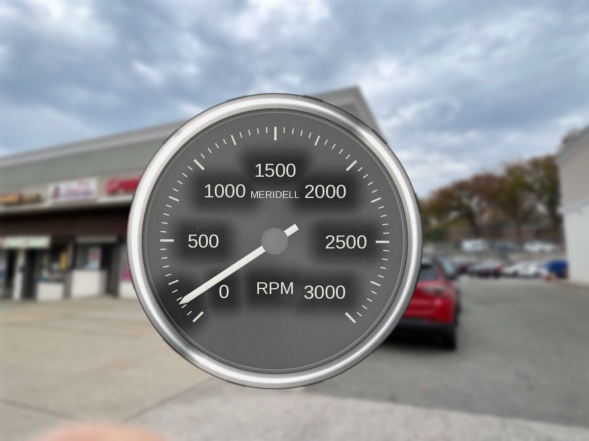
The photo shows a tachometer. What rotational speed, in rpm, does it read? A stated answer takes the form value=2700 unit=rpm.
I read value=125 unit=rpm
